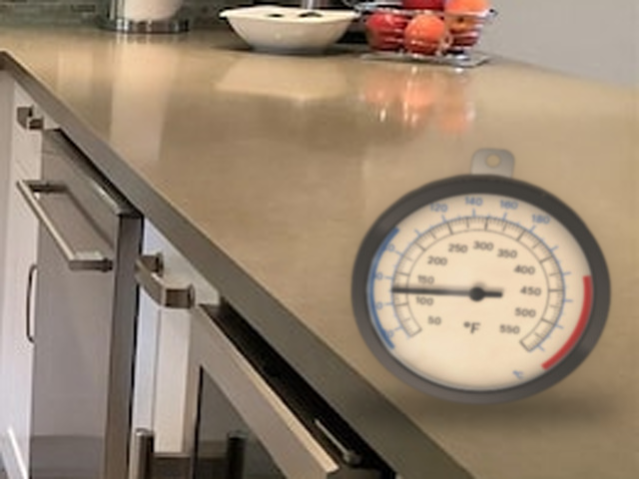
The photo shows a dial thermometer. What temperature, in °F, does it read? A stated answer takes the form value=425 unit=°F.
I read value=125 unit=°F
